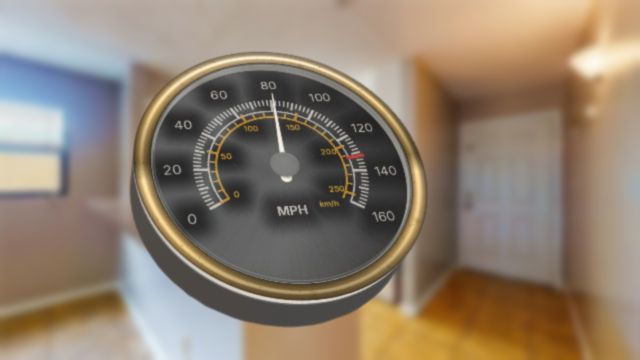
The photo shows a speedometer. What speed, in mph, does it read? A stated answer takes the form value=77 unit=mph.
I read value=80 unit=mph
